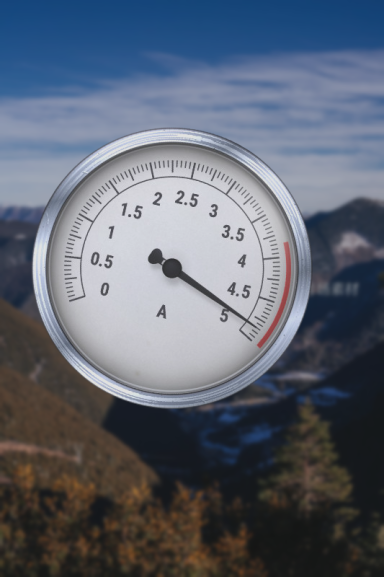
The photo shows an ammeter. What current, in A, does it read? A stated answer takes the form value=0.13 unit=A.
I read value=4.85 unit=A
